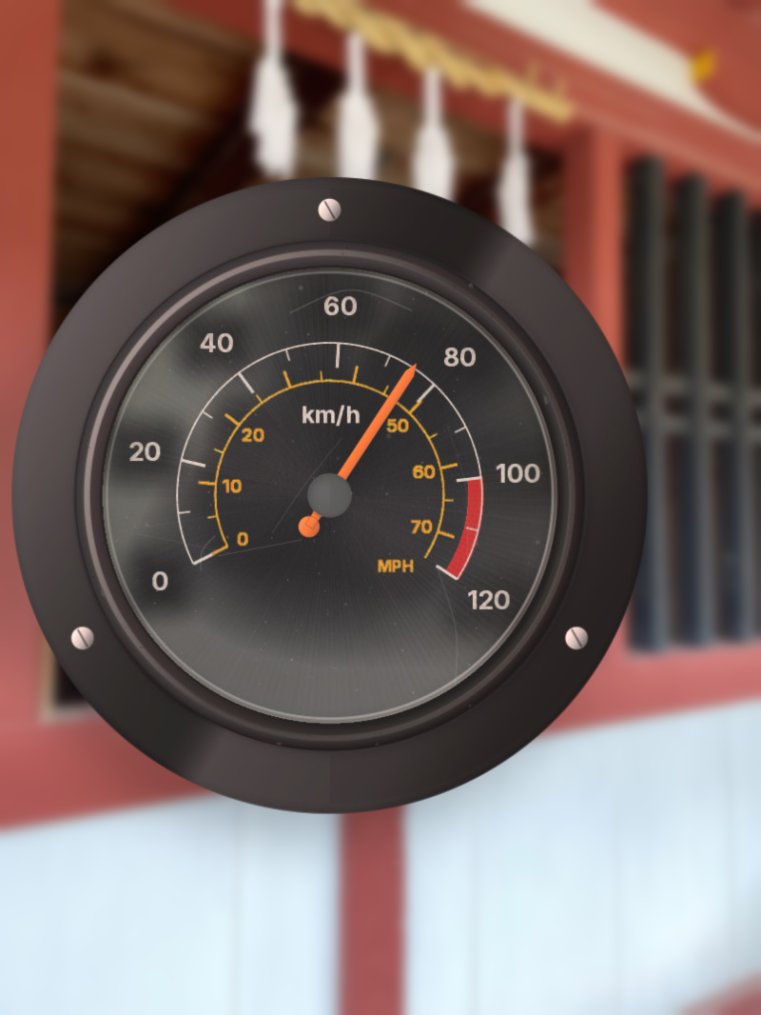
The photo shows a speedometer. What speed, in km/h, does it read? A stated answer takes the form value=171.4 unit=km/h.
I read value=75 unit=km/h
